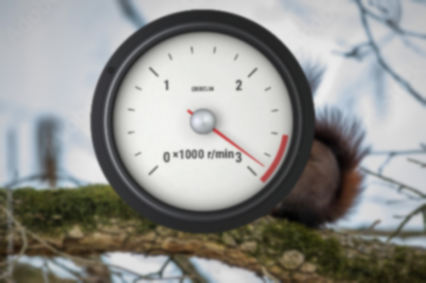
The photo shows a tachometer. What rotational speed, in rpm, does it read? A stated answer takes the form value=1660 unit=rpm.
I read value=2900 unit=rpm
